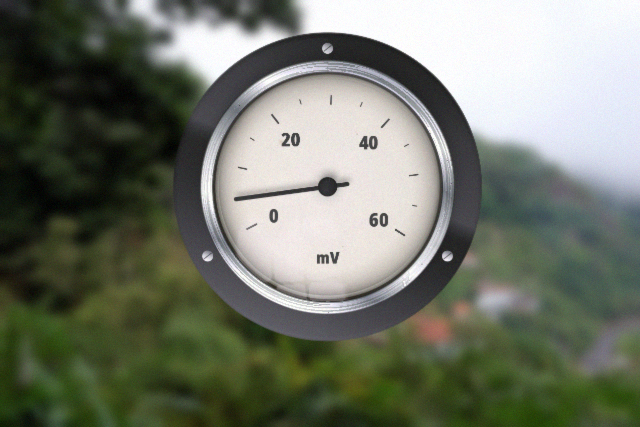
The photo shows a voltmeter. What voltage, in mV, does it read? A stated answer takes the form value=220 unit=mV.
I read value=5 unit=mV
